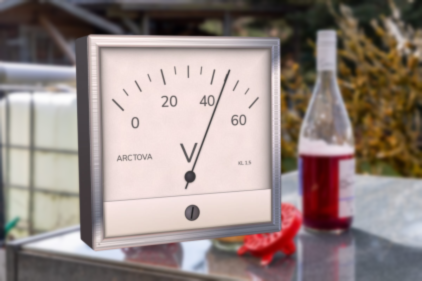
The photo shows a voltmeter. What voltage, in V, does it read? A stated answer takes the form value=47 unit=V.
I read value=45 unit=V
